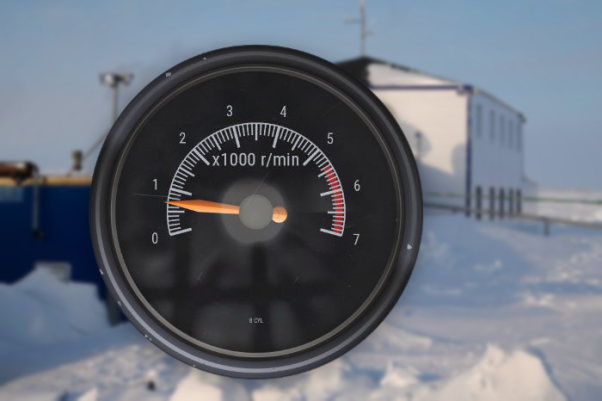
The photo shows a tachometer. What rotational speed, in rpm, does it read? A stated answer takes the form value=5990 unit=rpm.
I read value=700 unit=rpm
